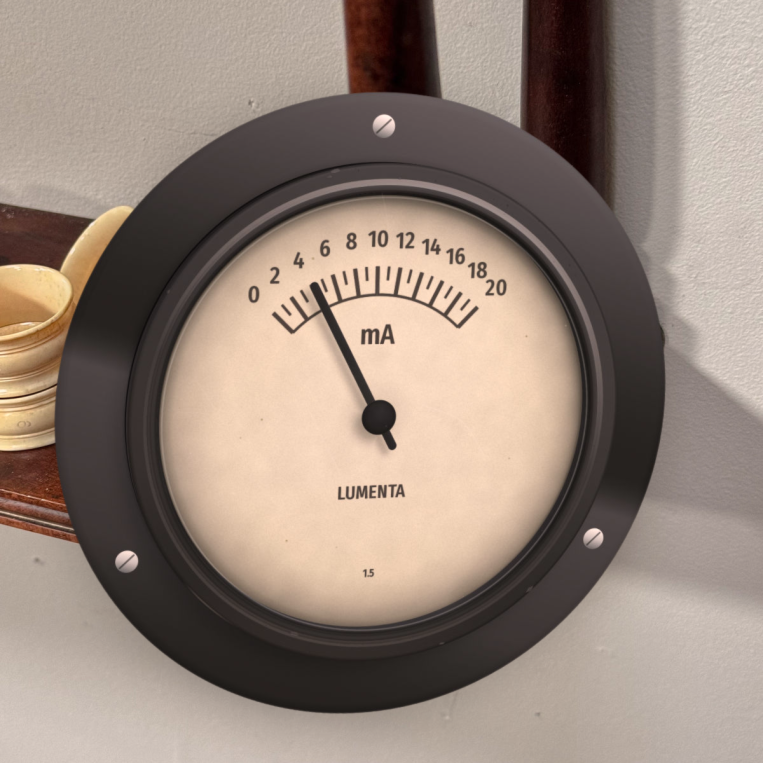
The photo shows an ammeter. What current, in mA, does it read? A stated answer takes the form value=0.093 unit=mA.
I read value=4 unit=mA
